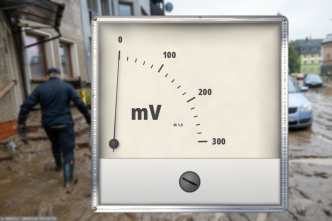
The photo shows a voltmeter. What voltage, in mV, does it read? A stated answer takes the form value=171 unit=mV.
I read value=0 unit=mV
